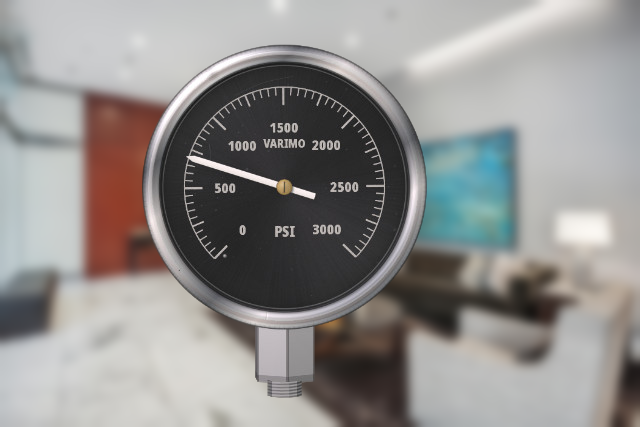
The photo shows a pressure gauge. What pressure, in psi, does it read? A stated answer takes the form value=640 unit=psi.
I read value=700 unit=psi
